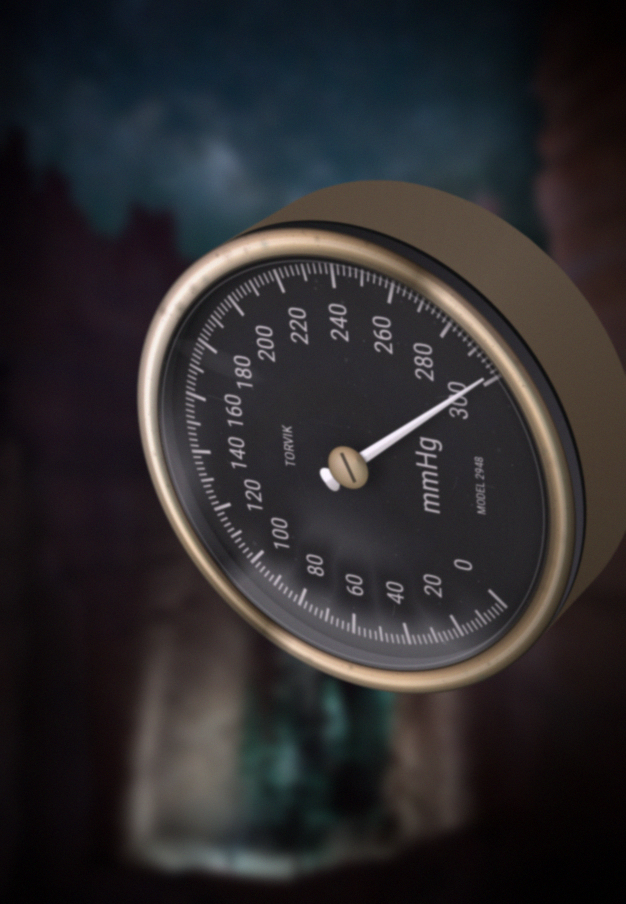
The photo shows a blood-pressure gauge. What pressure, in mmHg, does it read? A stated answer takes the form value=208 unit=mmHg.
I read value=298 unit=mmHg
